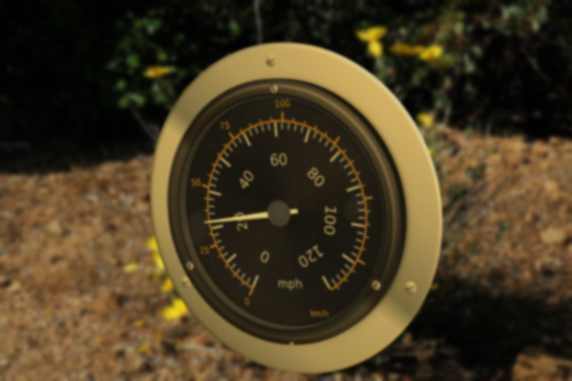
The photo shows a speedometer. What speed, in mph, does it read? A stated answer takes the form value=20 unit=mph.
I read value=22 unit=mph
